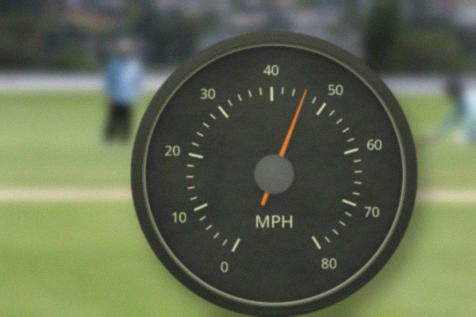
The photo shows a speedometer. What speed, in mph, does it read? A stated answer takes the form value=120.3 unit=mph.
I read value=46 unit=mph
